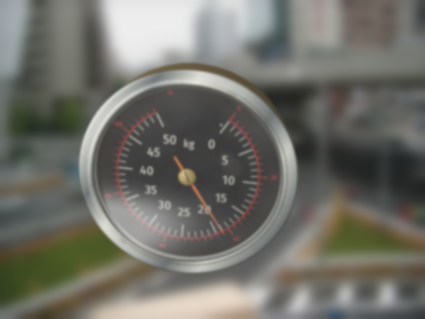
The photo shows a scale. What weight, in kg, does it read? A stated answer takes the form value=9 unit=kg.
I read value=19 unit=kg
